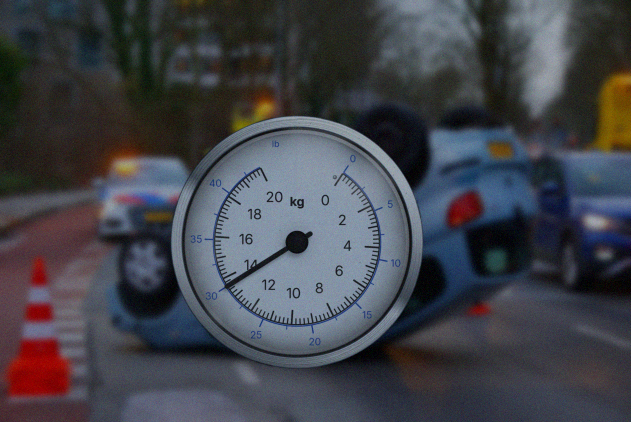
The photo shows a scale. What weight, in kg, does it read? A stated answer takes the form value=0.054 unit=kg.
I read value=13.6 unit=kg
